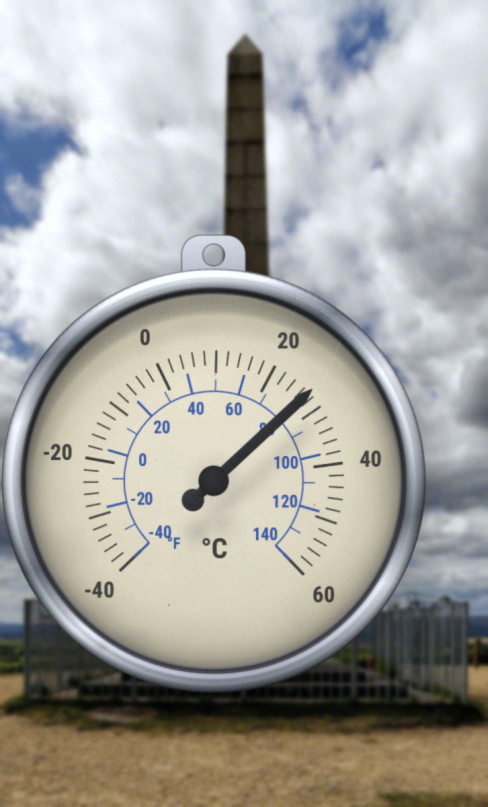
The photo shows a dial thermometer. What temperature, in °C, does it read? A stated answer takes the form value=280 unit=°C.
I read value=27 unit=°C
